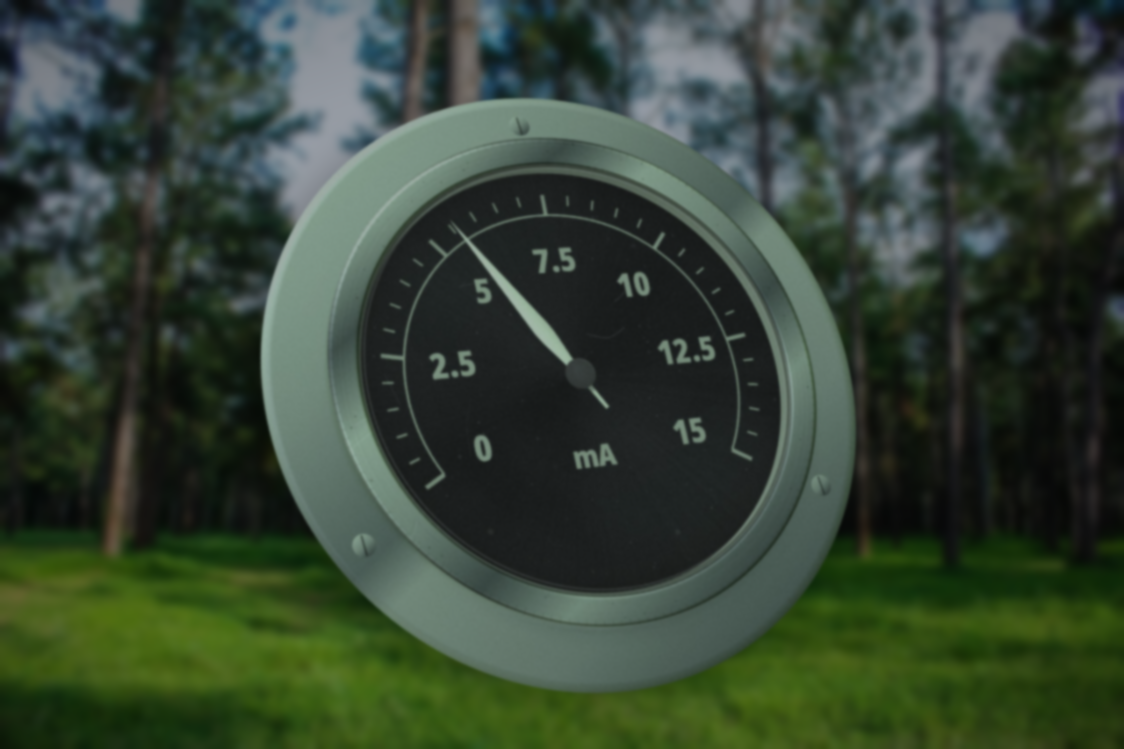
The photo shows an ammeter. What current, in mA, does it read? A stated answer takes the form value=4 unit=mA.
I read value=5.5 unit=mA
